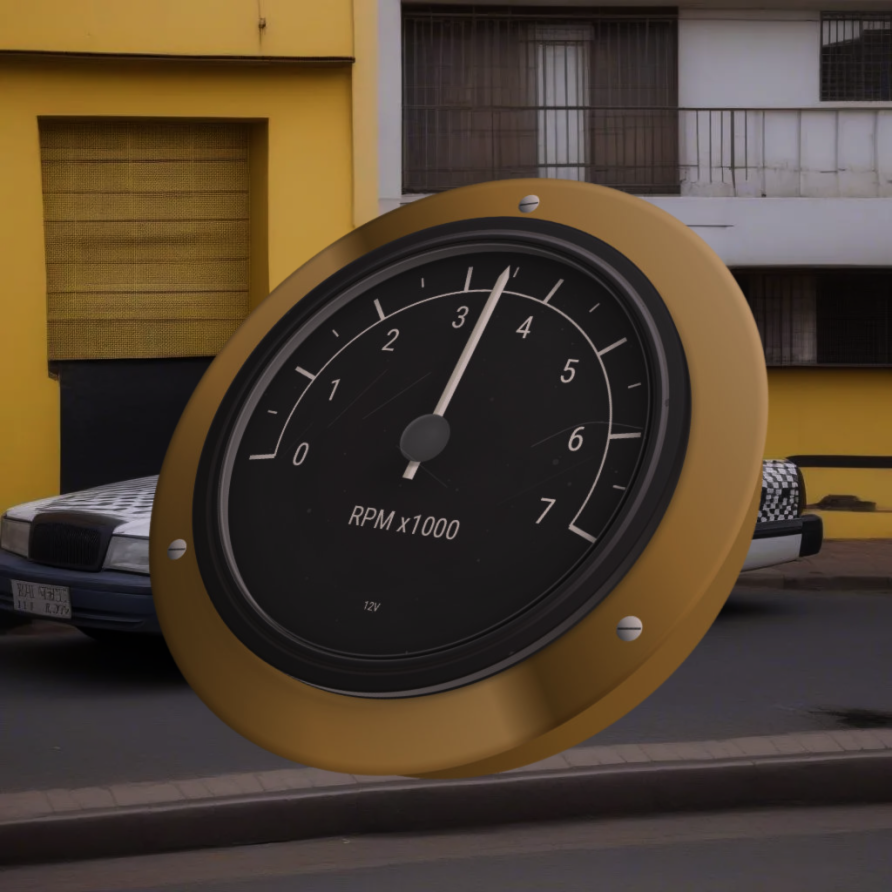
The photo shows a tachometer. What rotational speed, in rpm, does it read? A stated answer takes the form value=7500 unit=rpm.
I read value=3500 unit=rpm
